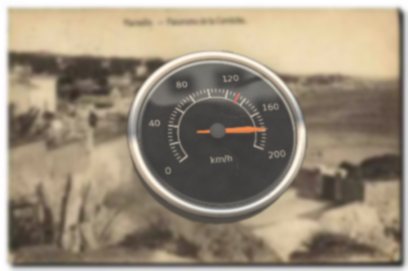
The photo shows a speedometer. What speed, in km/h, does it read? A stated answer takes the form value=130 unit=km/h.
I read value=180 unit=km/h
